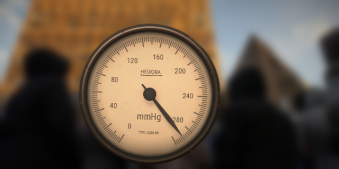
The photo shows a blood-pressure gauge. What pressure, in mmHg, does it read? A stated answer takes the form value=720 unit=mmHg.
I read value=290 unit=mmHg
